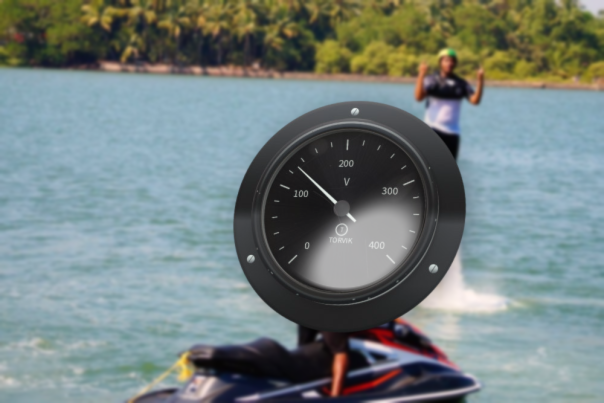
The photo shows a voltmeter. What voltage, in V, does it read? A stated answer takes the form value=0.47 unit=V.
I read value=130 unit=V
